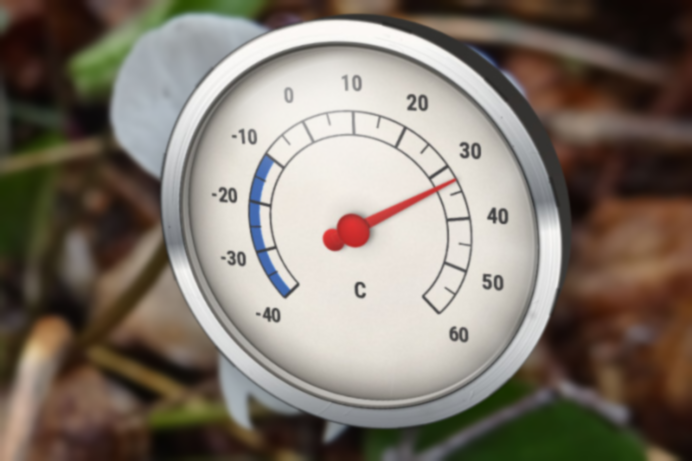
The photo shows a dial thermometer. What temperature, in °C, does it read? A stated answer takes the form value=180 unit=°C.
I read value=32.5 unit=°C
